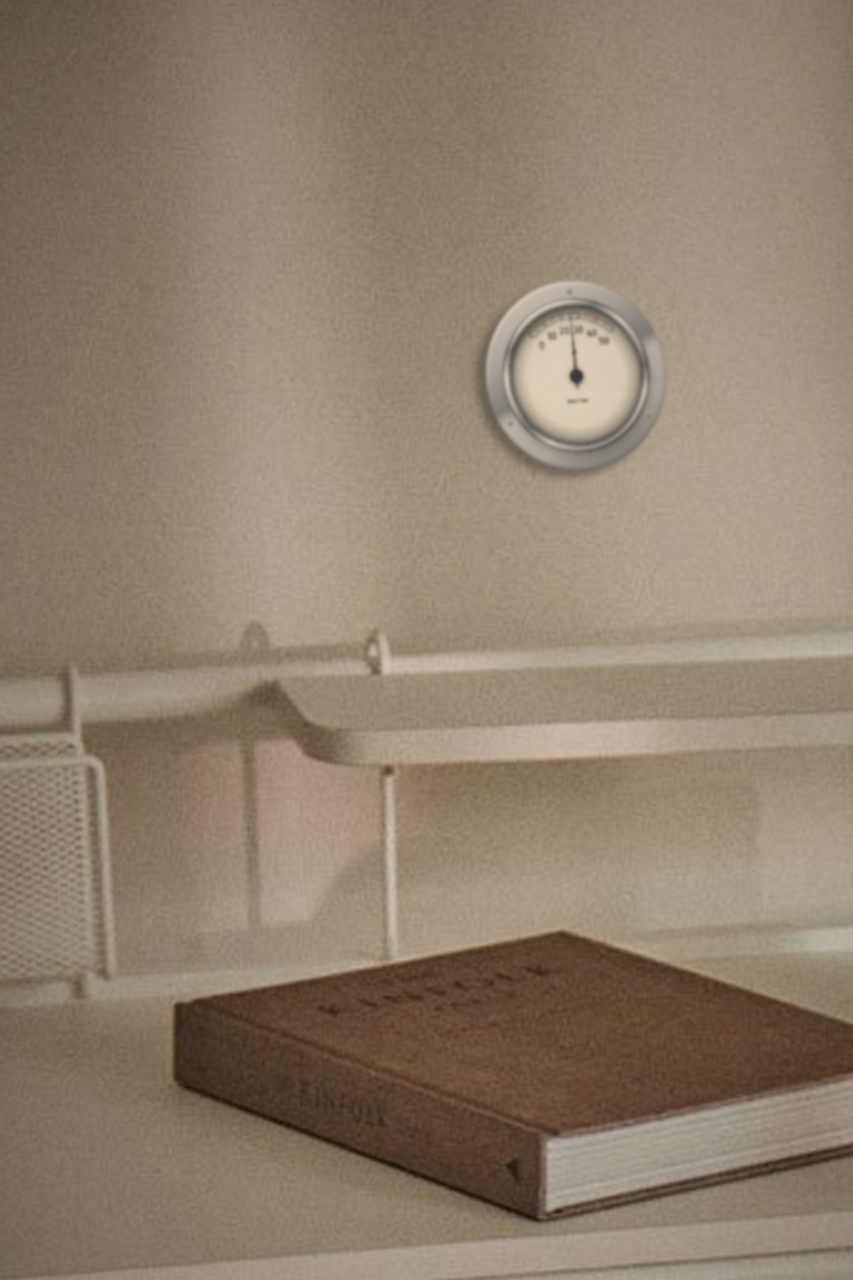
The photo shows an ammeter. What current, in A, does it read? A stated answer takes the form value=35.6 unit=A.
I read value=25 unit=A
